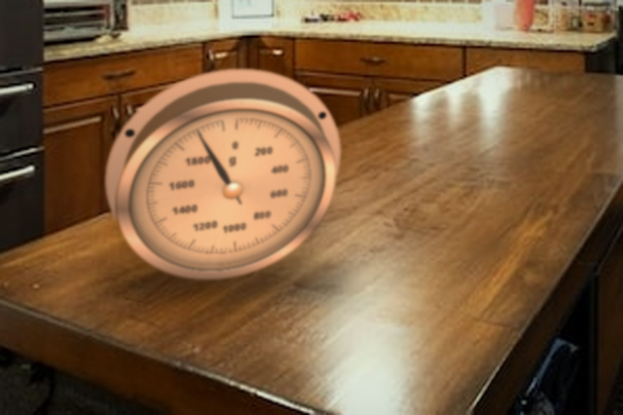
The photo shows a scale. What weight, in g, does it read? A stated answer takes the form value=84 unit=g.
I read value=1900 unit=g
